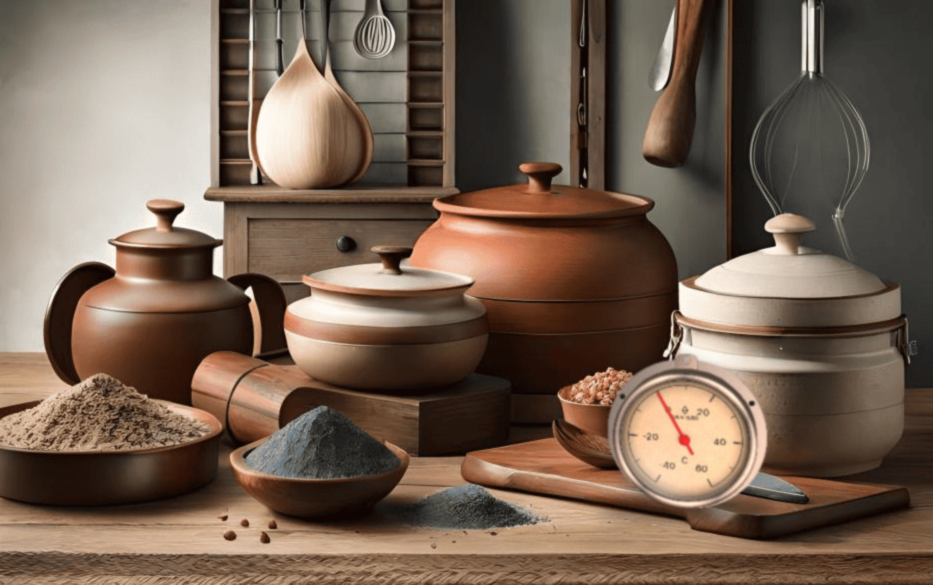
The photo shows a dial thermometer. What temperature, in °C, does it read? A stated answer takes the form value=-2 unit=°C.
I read value=0 unit=°C
